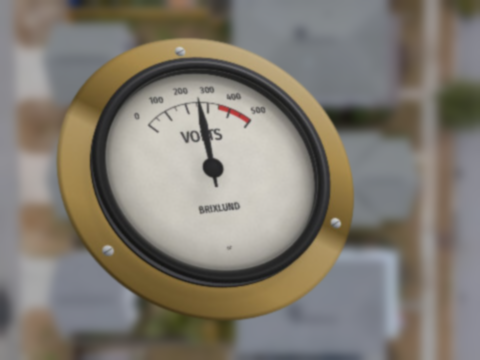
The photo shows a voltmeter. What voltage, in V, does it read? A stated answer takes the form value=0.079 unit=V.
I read value=250 unit=V
